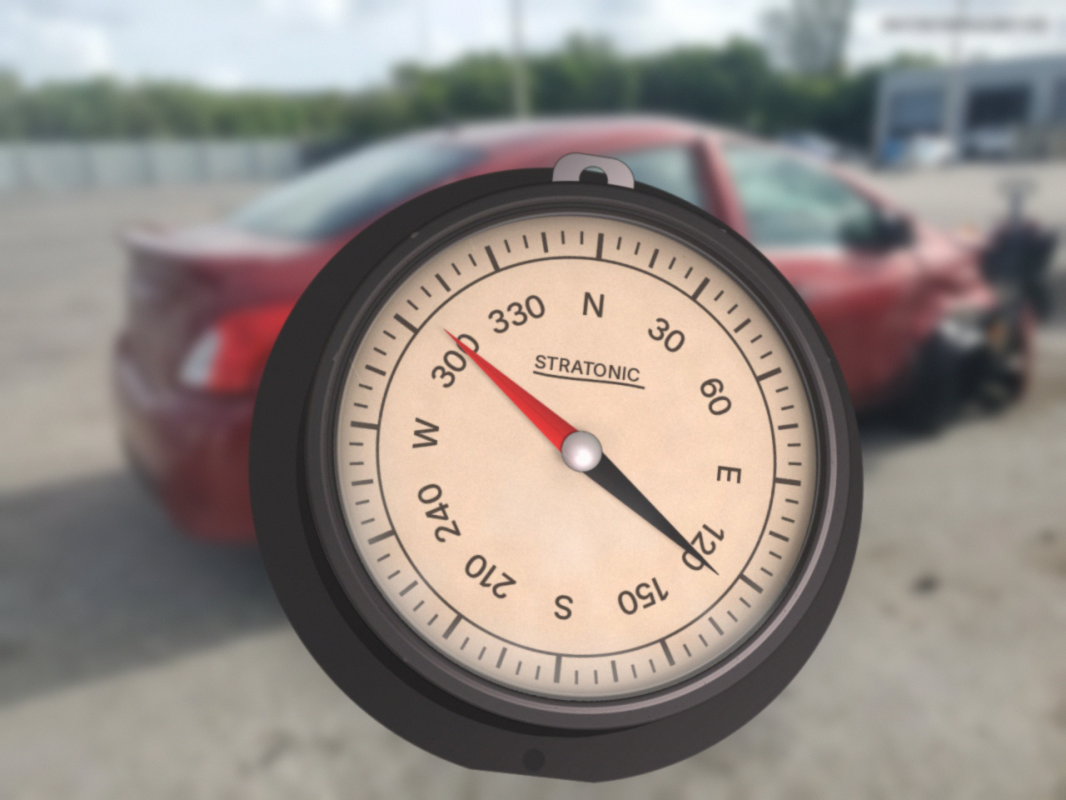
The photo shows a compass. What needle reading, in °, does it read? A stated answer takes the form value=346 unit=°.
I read value=305 unit=°
